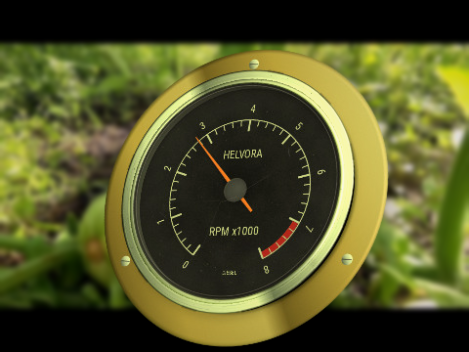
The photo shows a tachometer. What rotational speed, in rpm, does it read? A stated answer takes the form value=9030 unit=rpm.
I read value=2800 unit=rpm
